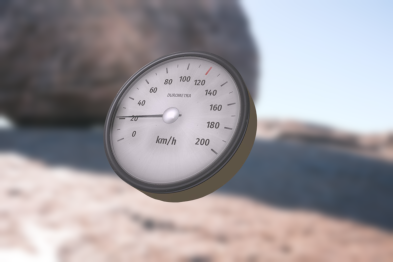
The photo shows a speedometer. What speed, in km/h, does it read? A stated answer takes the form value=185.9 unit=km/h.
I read value=20 unit=km/h
